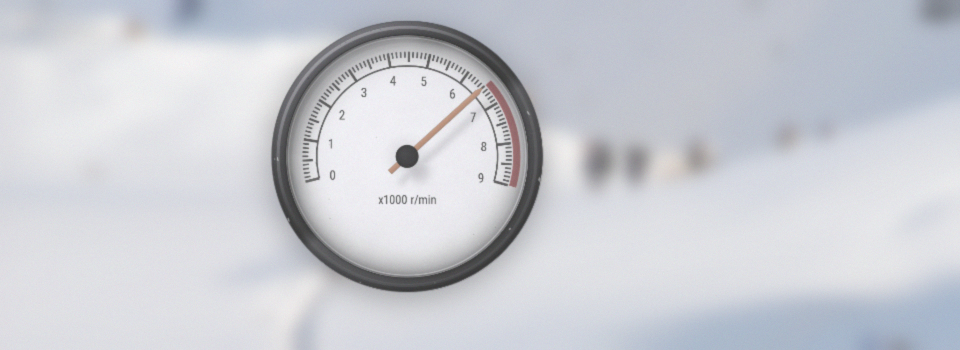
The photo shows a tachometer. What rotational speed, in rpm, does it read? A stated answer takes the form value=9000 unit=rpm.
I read value=6500 unit=rpm
